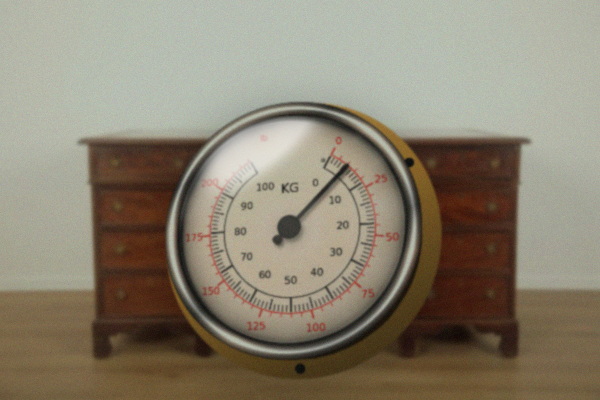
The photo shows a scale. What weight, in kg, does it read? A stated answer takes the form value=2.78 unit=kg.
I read value=5 unit=kg
